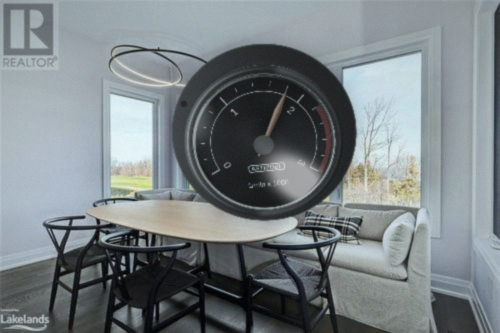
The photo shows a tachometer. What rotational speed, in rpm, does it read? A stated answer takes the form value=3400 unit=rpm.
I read value=1800 unit=rpm
